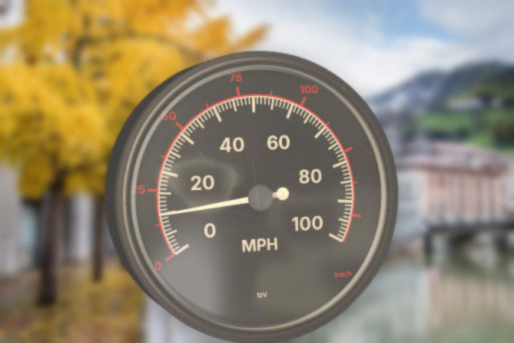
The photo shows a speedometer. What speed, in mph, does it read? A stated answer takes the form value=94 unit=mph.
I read value=10 unit=mph
